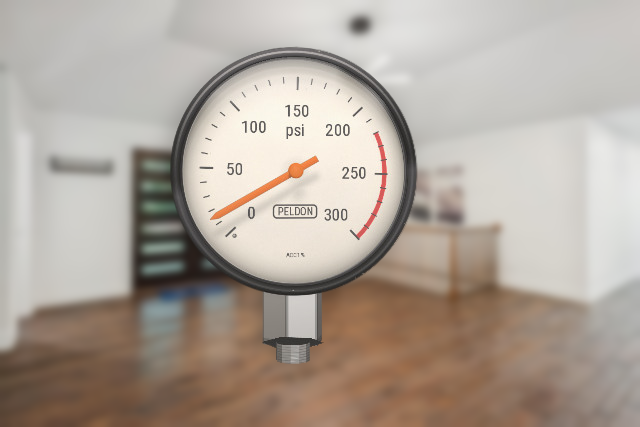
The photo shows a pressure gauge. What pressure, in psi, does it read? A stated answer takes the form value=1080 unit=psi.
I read value=15 unit=psi
